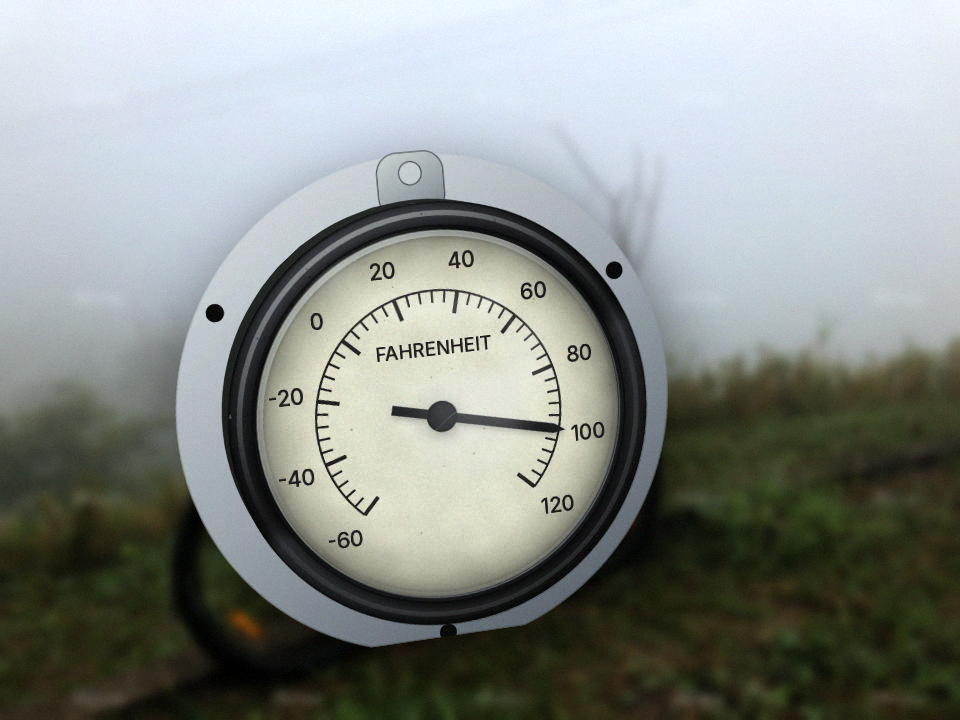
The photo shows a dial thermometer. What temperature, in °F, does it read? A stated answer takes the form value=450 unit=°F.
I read value=100 unit=°F
